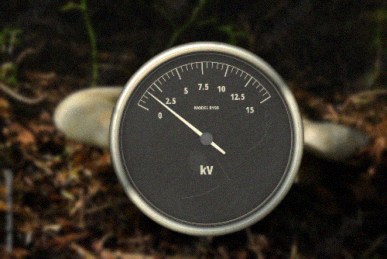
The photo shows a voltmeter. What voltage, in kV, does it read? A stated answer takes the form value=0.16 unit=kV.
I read value=1.5 unit=kV
